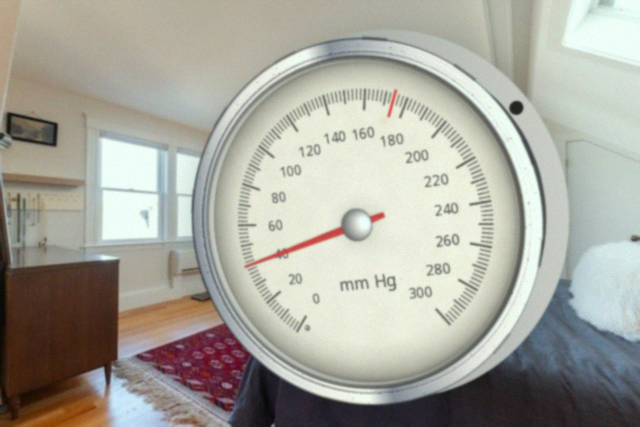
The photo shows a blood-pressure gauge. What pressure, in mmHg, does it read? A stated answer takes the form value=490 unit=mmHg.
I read value=40 unit=mmHg
